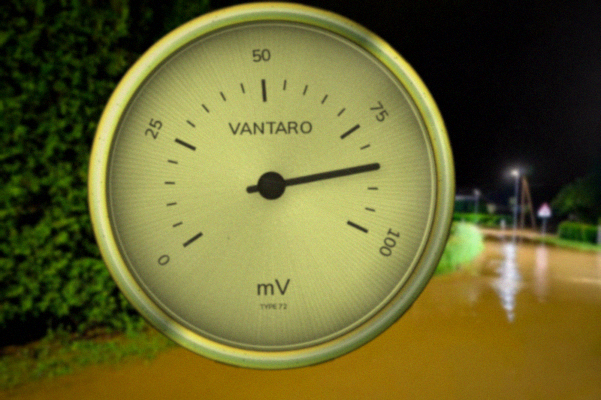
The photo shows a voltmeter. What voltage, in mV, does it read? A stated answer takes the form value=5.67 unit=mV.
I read value=85 unit=mV
